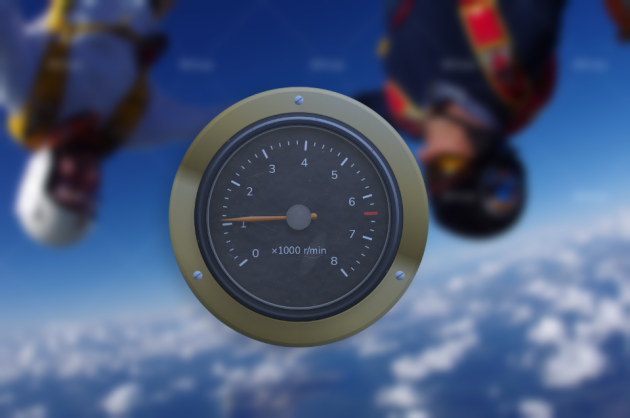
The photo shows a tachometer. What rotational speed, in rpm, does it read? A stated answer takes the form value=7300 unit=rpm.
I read value=1100 unit=rpm
